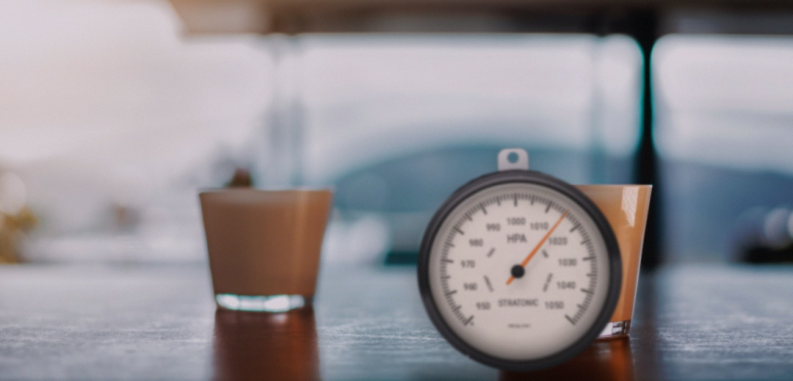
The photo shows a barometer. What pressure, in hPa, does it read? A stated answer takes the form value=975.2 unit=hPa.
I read value=1015 unit=hPa
